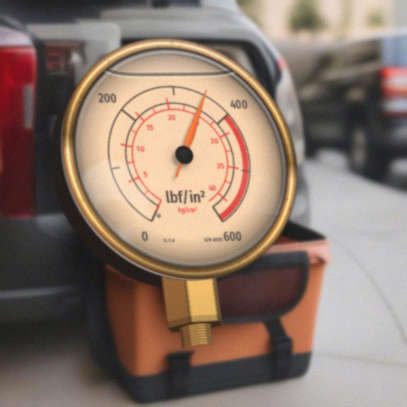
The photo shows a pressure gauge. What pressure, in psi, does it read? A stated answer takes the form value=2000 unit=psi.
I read value=350 unit=psi
